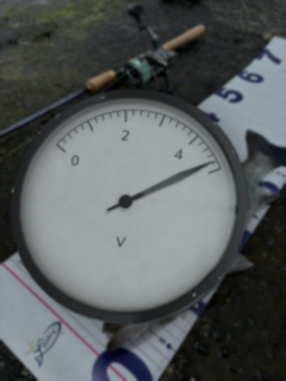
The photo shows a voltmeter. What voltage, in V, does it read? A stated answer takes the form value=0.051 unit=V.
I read value=4.8 unit=V
